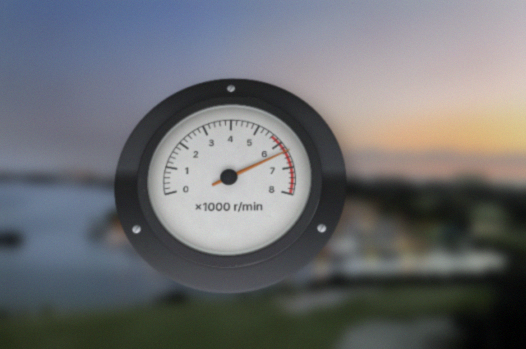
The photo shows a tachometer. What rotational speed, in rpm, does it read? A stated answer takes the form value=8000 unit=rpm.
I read value=6400 unit=rpm
